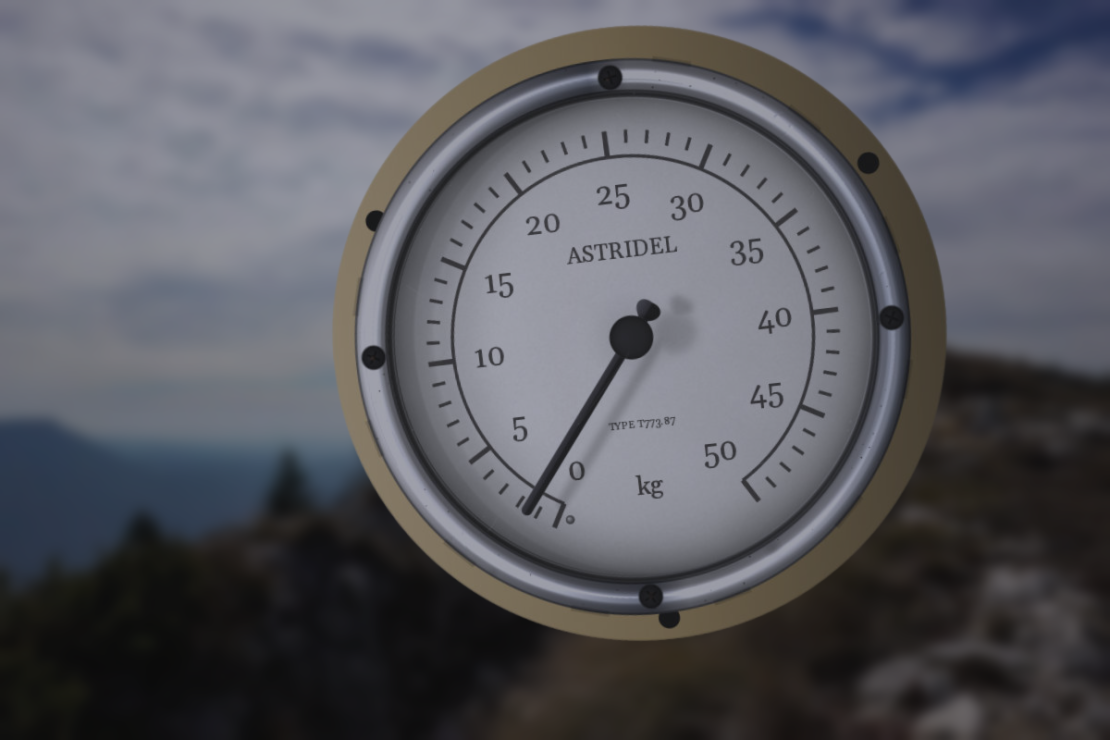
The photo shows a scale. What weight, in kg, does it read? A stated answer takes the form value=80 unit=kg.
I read value=1.5 unit=kg
